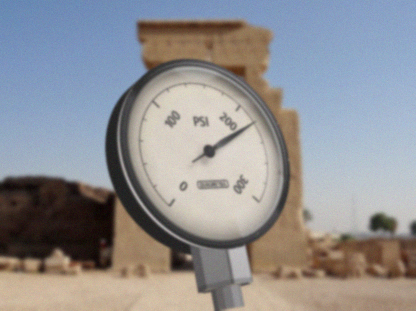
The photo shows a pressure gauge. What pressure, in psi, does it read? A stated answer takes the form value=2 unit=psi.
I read value=220 unit=psi
